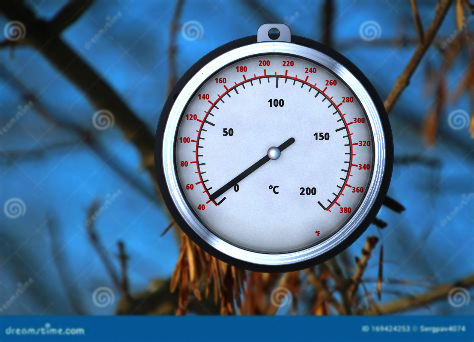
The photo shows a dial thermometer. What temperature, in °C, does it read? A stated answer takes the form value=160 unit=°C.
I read value=5 unit=°C
